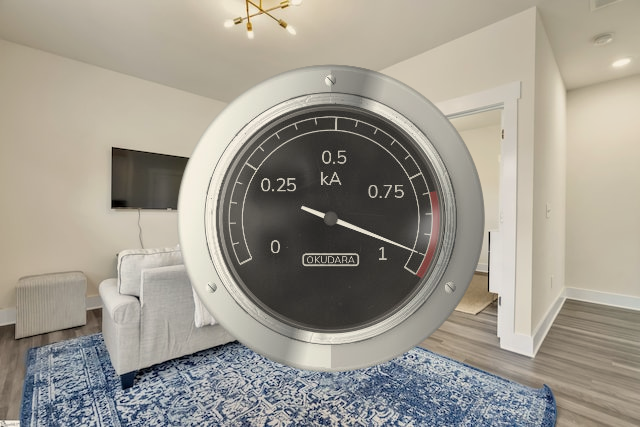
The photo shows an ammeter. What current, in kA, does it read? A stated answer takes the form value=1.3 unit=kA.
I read value=0.95 unit=kA
